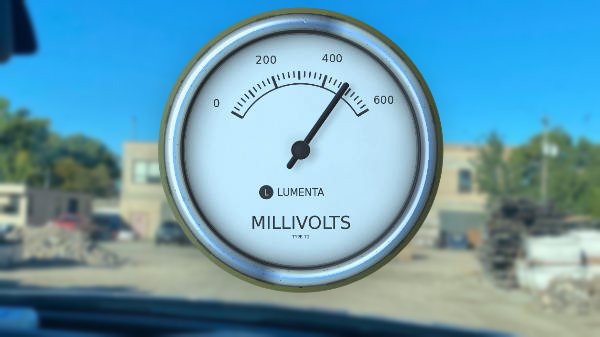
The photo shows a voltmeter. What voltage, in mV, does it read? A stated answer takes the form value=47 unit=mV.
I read value=480 unit=mV
